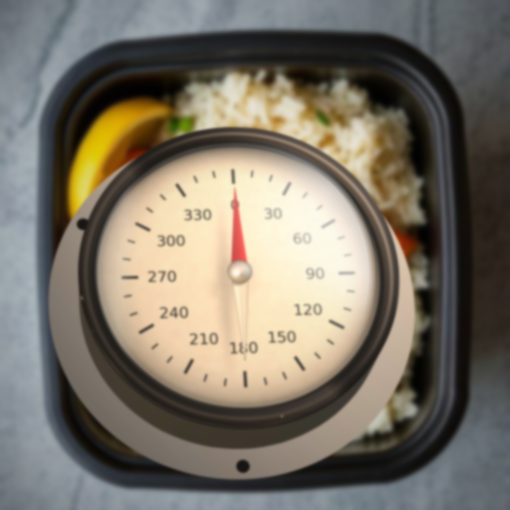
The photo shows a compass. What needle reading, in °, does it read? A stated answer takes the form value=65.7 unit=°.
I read value=0 unit=°
